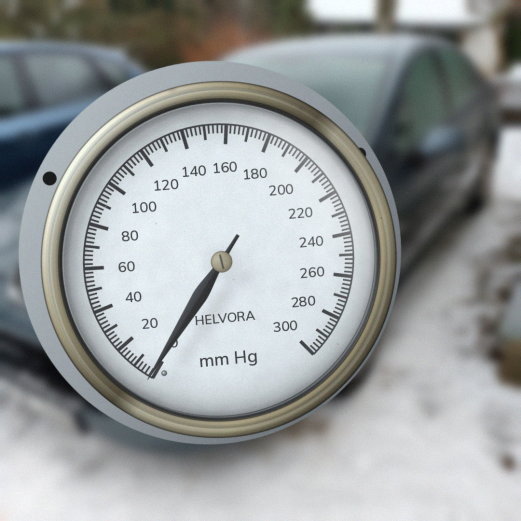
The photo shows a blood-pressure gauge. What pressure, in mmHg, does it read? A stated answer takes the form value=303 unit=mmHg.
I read value=2 unit=mmHg
